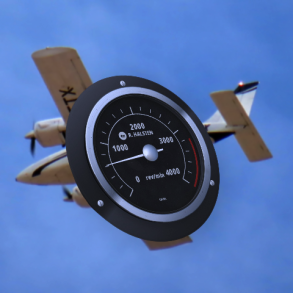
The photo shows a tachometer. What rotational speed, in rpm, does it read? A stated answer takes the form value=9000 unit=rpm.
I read value=600 unit=rpm
